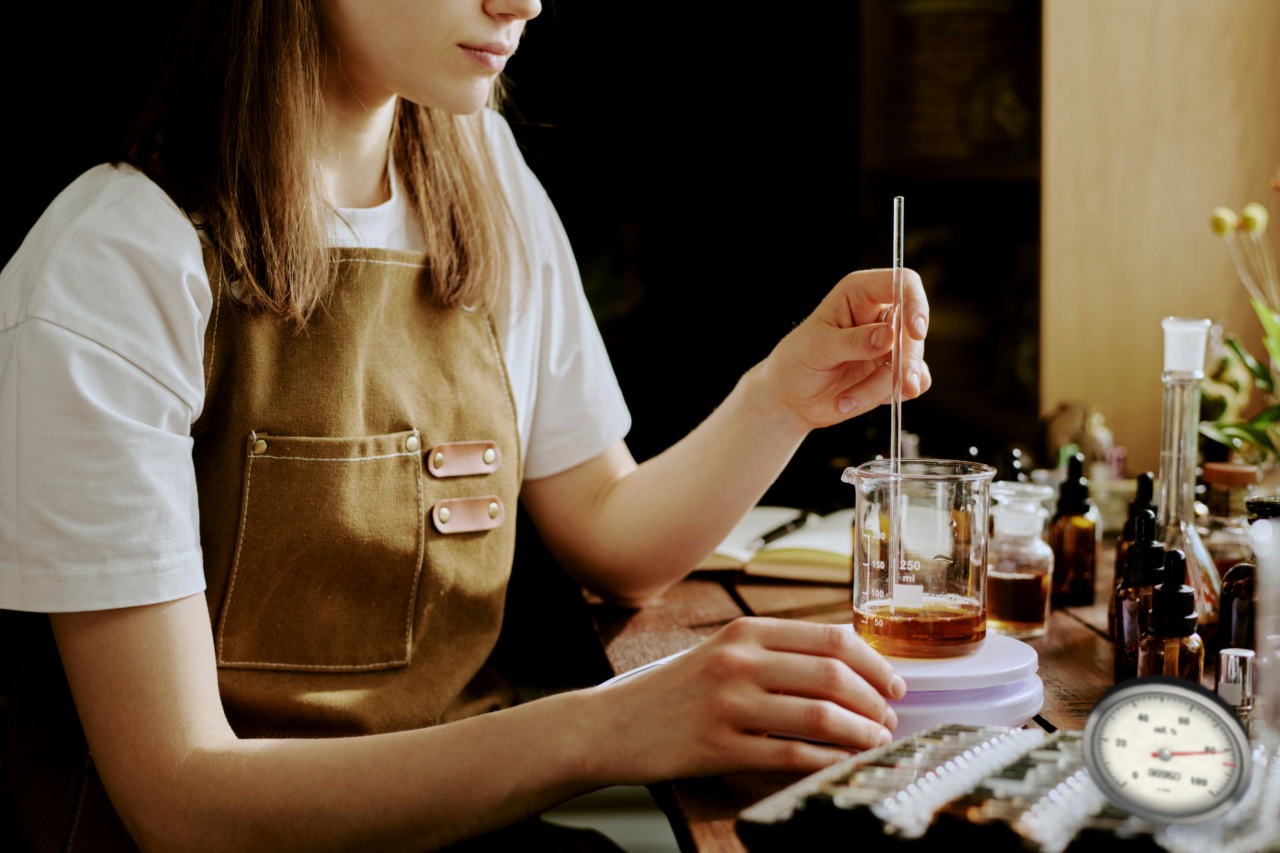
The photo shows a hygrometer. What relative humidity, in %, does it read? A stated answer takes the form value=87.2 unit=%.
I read value=80 unit=%
